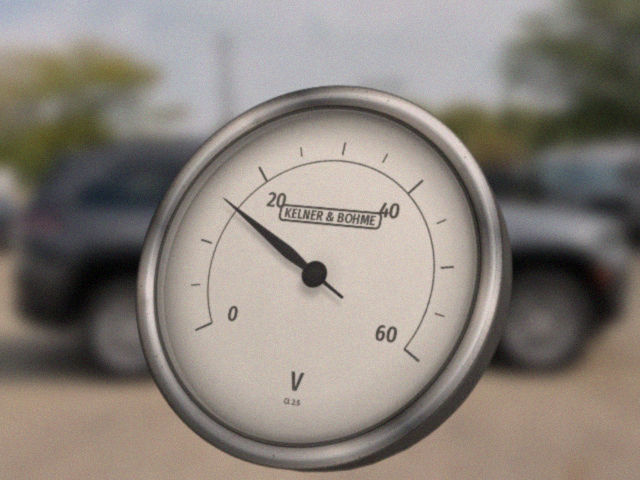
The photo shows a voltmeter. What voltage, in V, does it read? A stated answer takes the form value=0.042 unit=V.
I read value=15 unit=V
